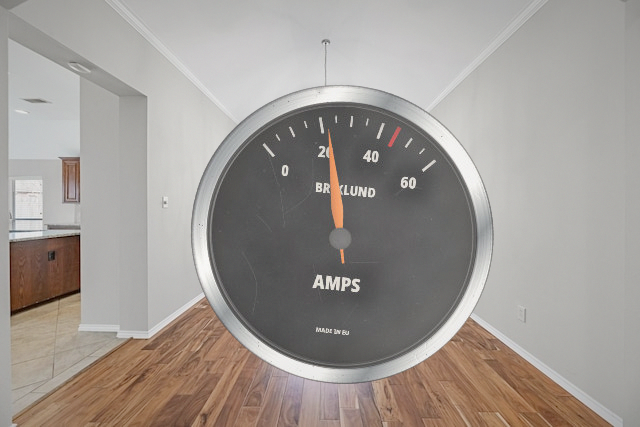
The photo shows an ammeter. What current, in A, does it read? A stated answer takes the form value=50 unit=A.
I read value=22.5 unit=A
